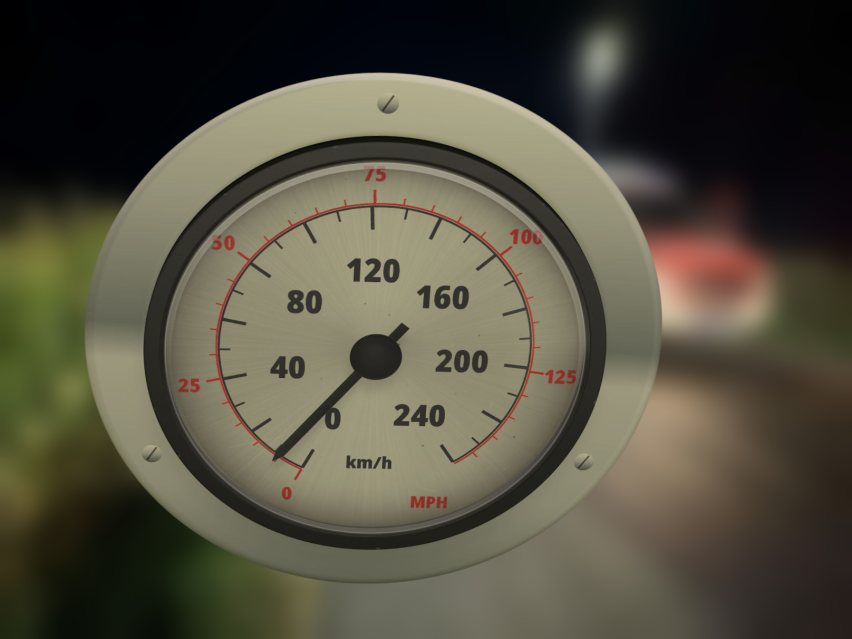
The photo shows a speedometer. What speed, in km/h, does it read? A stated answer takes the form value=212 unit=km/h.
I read value=10 unit=km/h
